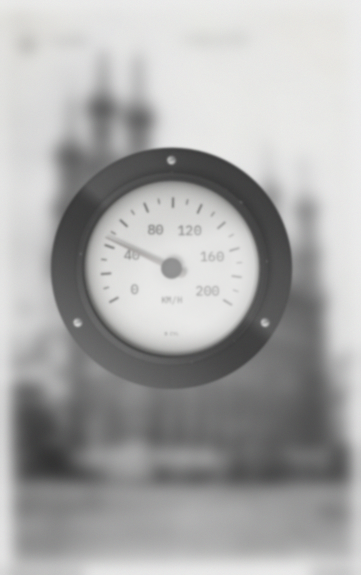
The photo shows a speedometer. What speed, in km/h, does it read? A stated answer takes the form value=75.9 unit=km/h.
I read value=45 unit=km/h
